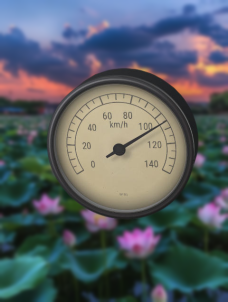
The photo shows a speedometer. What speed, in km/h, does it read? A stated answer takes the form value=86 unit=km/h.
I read value=105 unit=km/h
